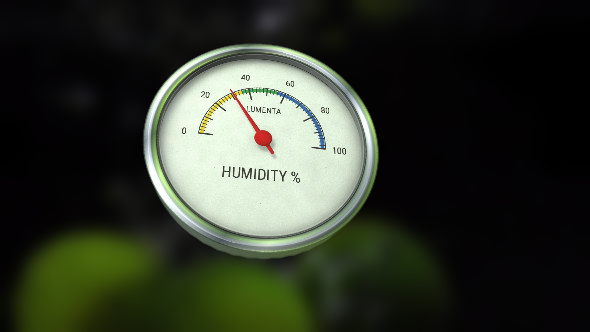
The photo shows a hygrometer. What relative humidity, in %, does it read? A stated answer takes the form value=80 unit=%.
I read value=30 unit=%
